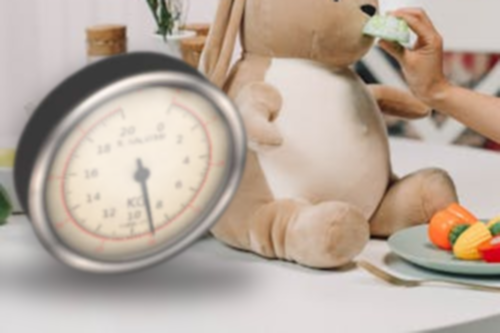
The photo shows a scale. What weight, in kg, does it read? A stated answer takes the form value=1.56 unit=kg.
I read value=9 unit=kg
